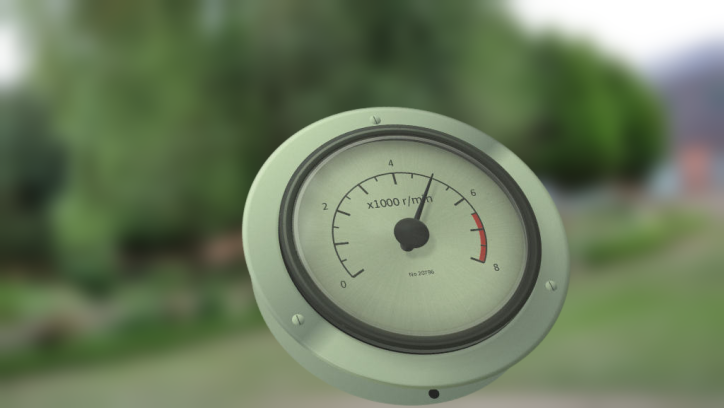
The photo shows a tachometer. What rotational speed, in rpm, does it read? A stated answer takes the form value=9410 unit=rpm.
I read value=5000 unit=rpm
